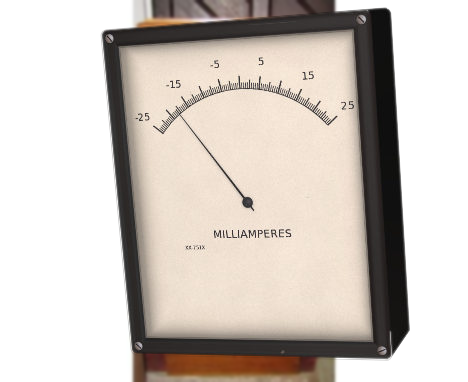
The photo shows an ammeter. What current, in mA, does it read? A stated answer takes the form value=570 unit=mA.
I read value=-17.5 unit=mA
